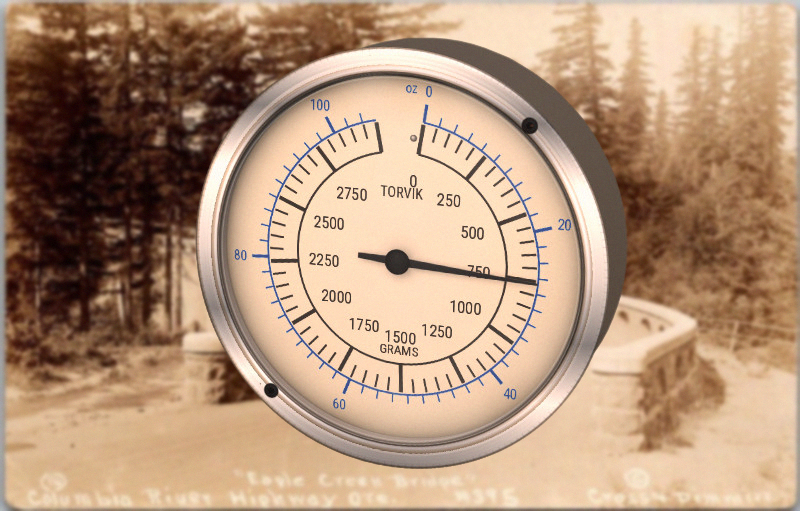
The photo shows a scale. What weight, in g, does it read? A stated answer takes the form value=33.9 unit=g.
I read value=750 unit=g
